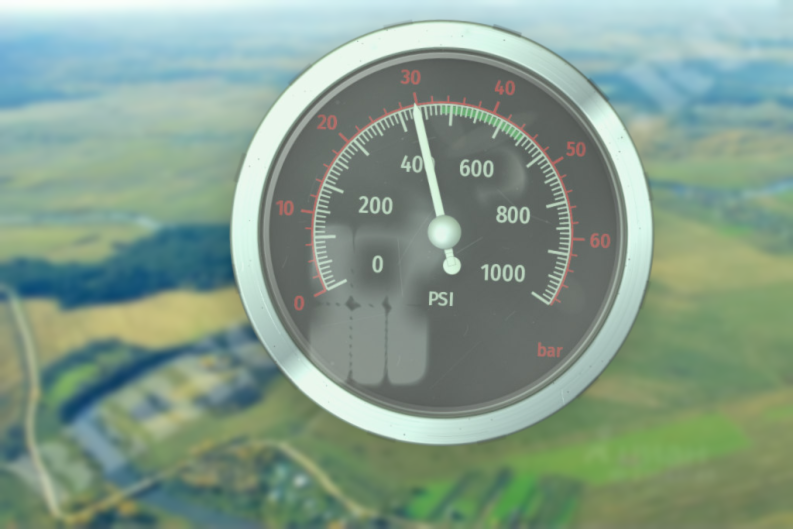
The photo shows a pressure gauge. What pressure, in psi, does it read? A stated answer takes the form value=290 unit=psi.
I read value=430 unit=psi
